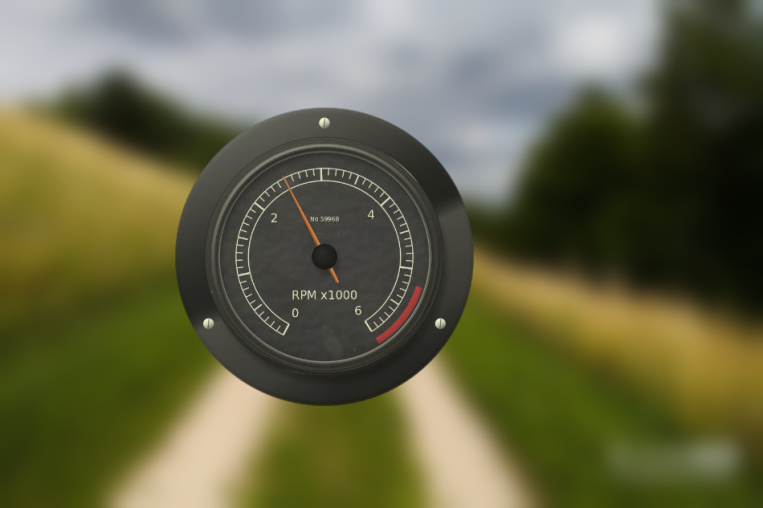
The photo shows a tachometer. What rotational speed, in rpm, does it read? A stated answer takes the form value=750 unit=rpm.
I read value=2500 unit=rpm
